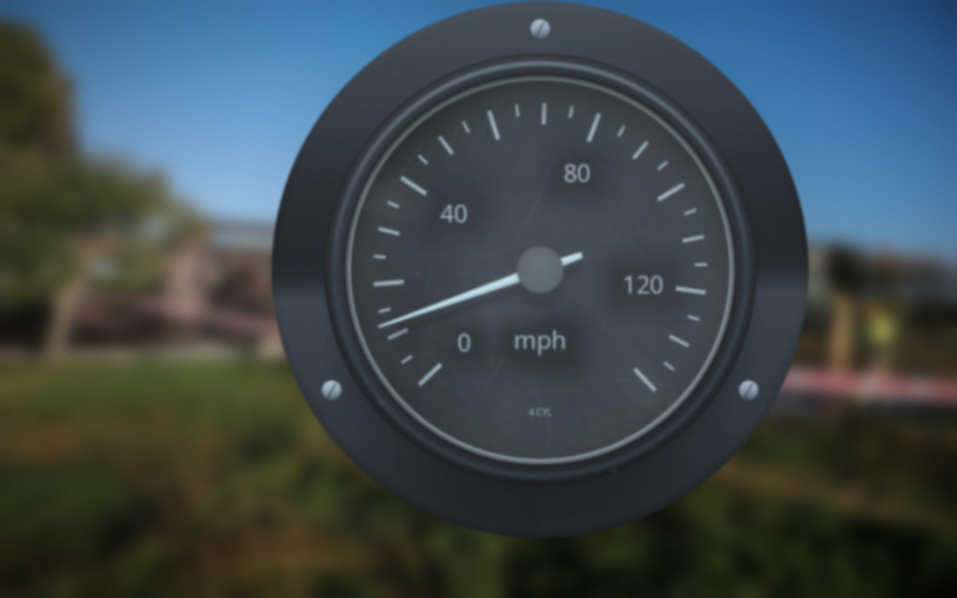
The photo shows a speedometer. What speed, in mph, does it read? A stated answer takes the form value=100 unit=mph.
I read value=12.5 unit=mph
